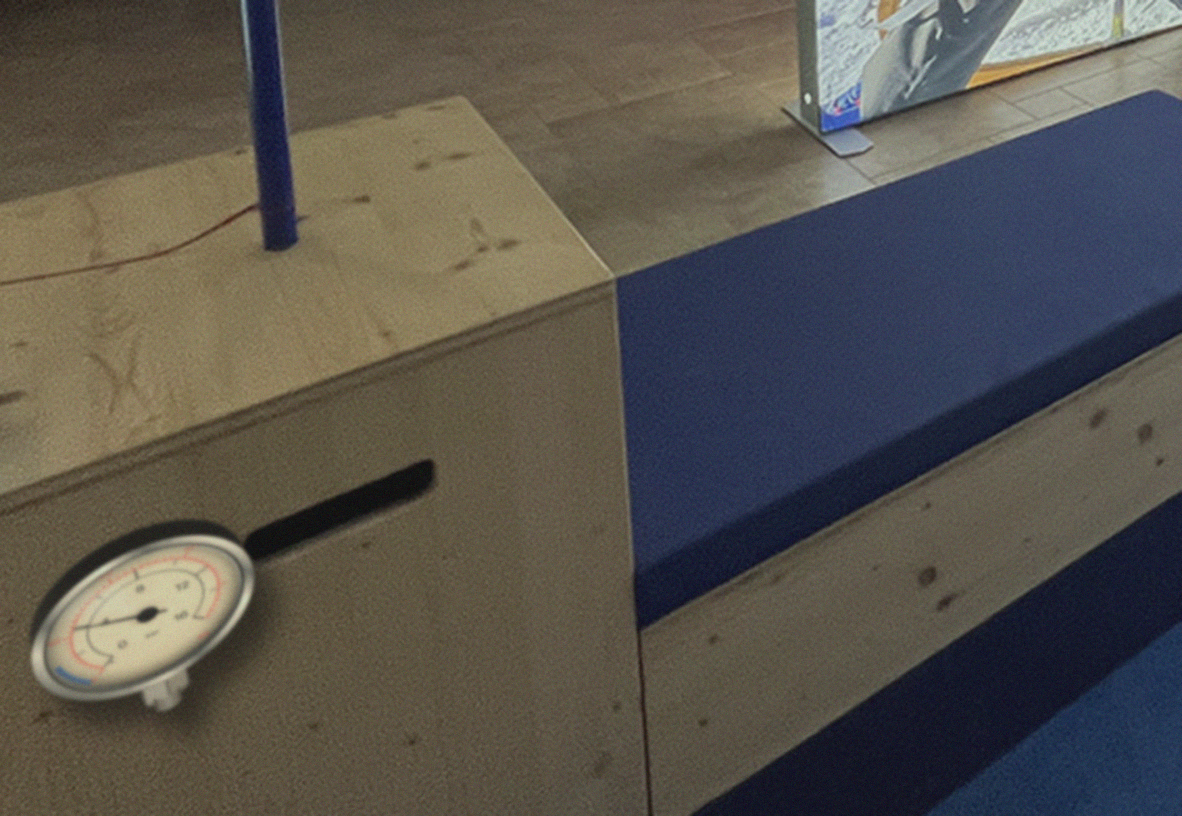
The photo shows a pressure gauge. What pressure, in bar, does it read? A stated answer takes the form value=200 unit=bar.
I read value=4 unit=bar
